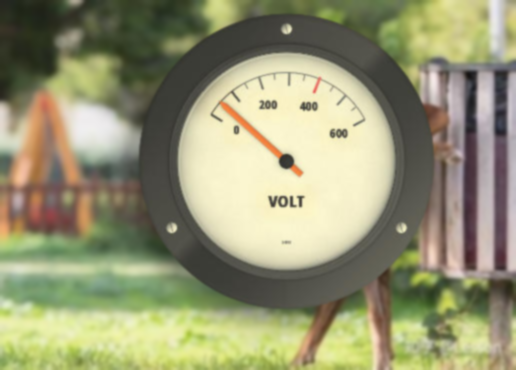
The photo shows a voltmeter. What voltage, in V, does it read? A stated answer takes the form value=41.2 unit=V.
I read value=50 unit=V
